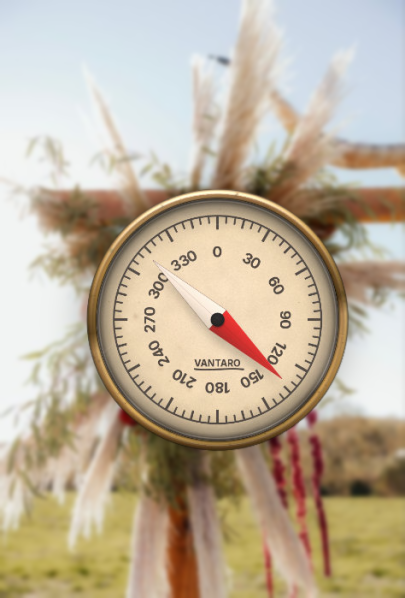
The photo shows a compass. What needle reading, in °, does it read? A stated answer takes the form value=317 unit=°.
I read value=132.5 unit=°
